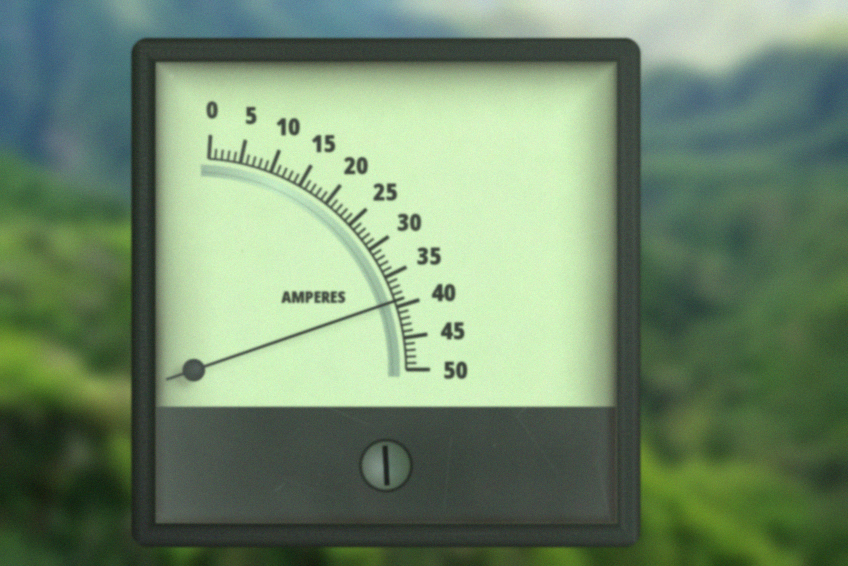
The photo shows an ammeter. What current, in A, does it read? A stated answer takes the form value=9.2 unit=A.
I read value=39 unit=A
